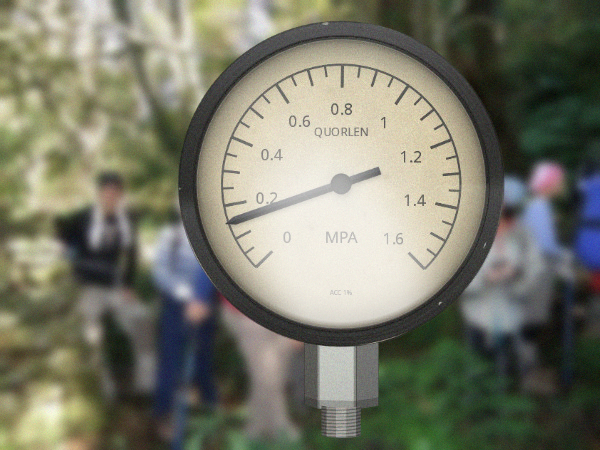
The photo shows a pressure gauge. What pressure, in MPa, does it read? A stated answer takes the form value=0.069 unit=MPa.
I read value=0.15 unit=MPa
